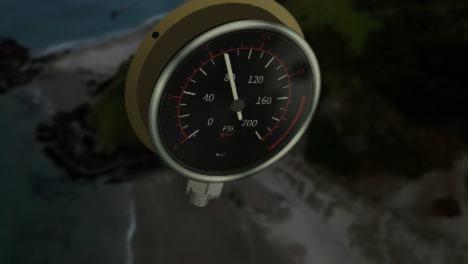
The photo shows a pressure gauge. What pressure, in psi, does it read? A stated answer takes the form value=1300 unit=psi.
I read value=80 unit=psi
